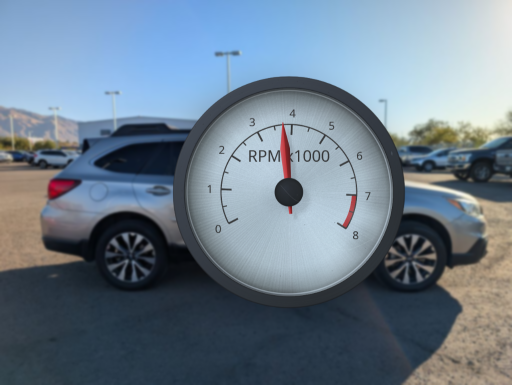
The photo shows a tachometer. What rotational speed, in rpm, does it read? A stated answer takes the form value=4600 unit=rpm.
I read value=3750 unit=rpm
